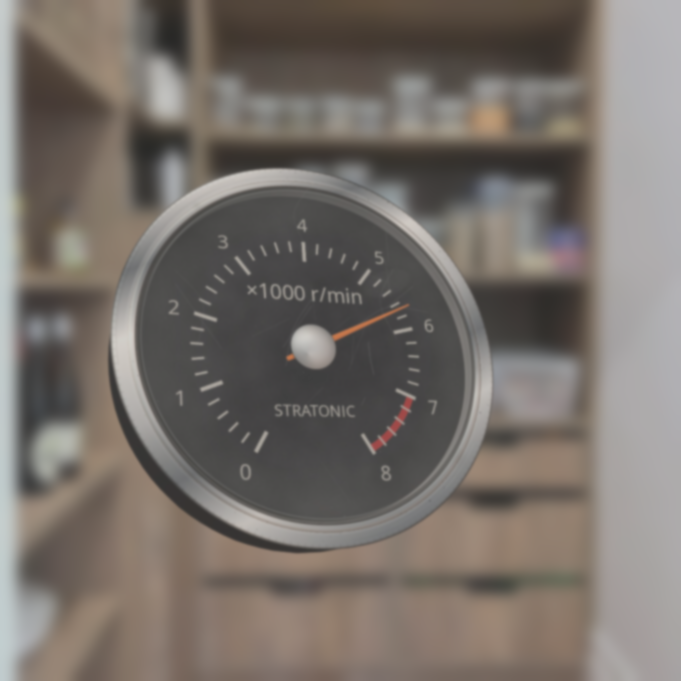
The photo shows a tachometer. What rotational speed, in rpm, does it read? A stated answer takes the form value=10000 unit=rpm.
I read value=5700 unit=rpm
